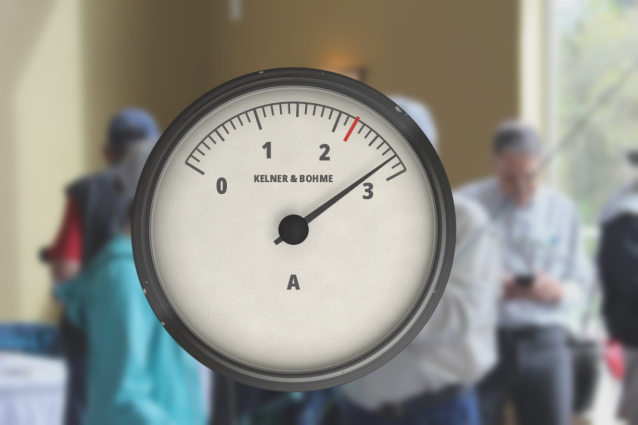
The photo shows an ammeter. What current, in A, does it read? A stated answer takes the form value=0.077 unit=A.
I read value=2.8 unit=A
